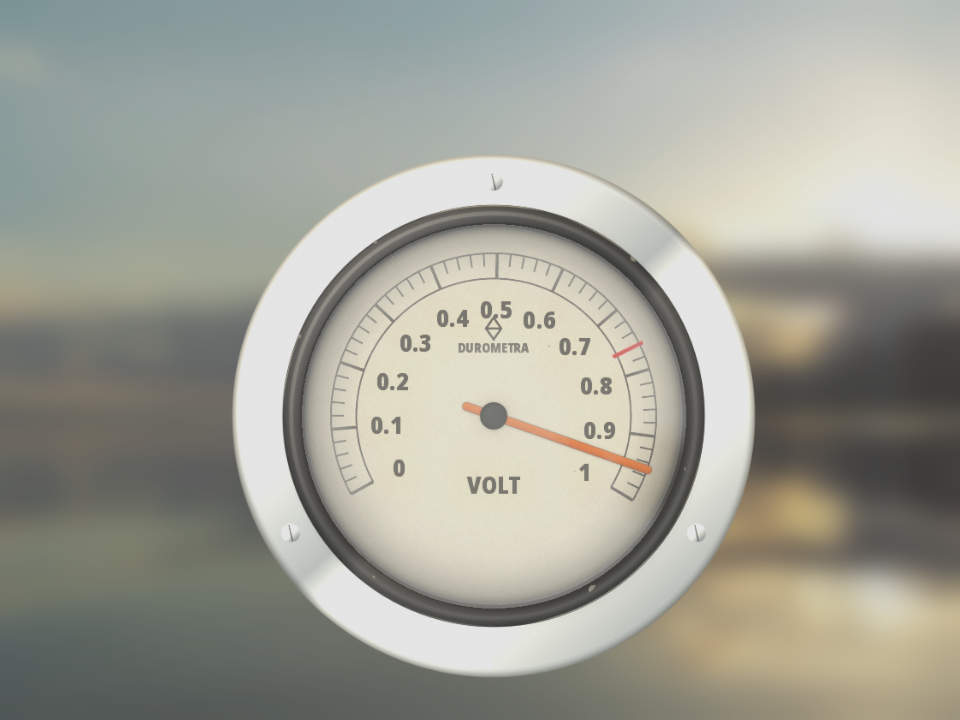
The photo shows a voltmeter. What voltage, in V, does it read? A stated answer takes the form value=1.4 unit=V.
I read value=0.95 unit=V
